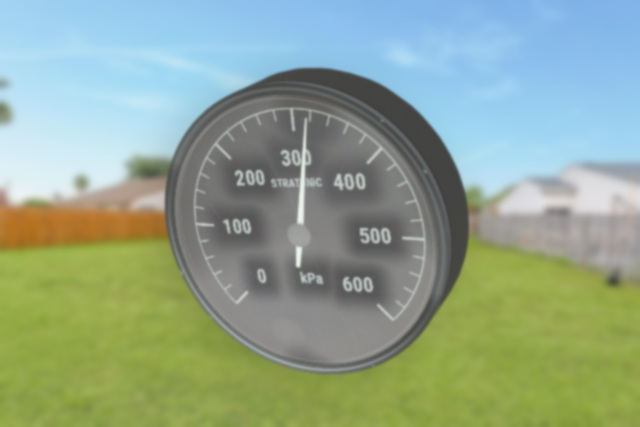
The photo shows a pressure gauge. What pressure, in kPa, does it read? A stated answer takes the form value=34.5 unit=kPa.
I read value=320 unit=kPa
